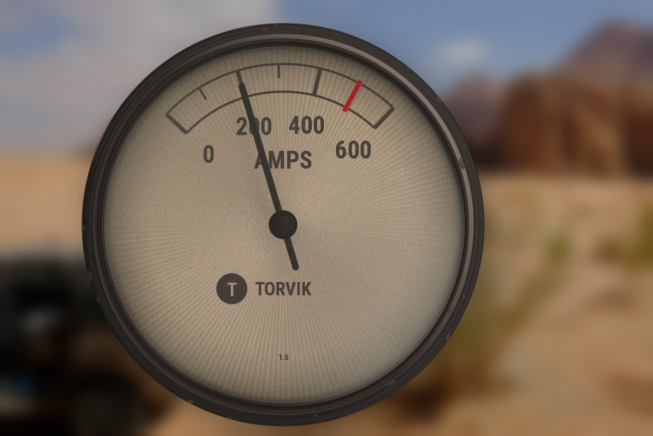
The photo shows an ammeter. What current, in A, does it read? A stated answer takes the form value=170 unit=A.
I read value=200 unit=A
